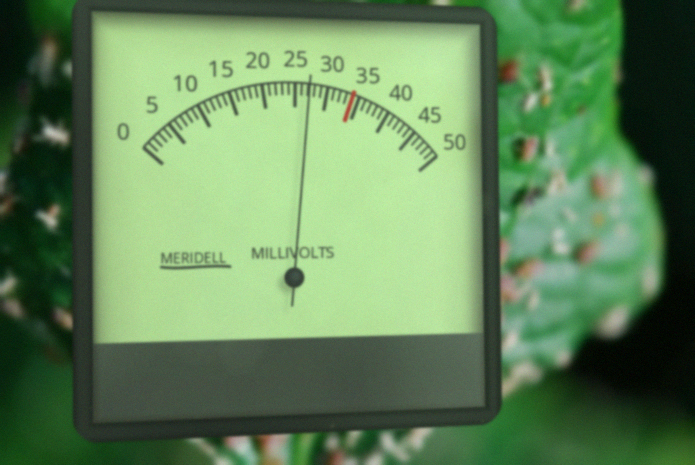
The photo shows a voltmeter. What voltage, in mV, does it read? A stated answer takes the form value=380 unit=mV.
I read value=27 unit=mV
